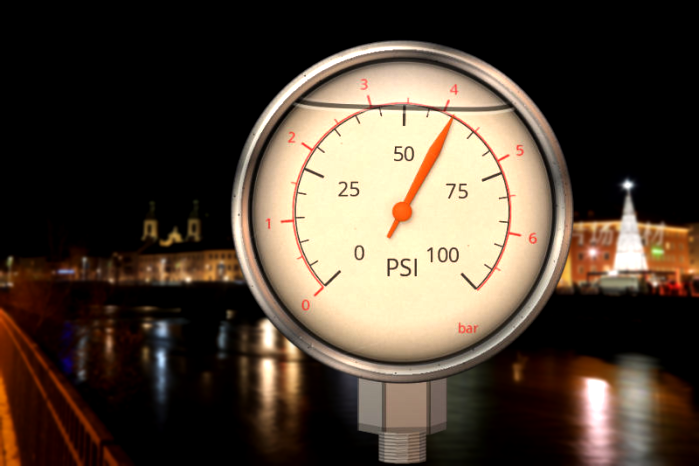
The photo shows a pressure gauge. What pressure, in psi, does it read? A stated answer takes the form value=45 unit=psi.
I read value=60 unit=psi
